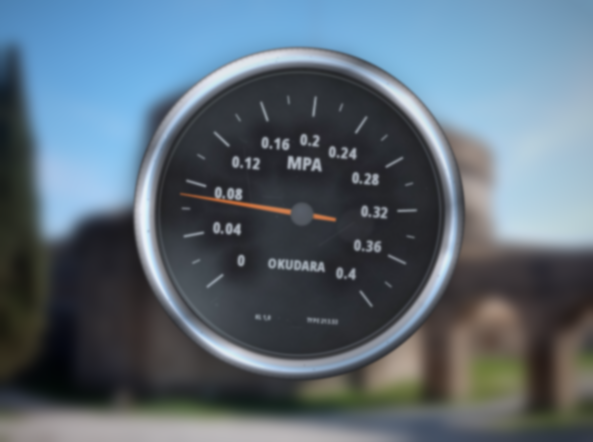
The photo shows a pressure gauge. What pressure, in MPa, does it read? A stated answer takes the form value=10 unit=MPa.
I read value=0.07 unit=MPa
